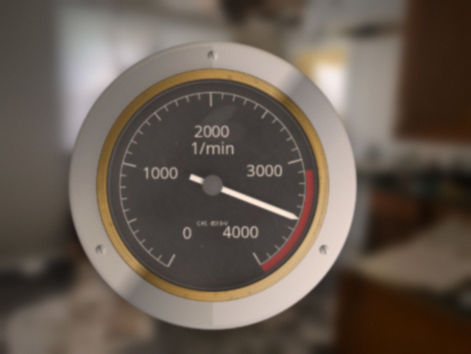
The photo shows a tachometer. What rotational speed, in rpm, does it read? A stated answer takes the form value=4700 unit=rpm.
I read value=3500 unit=rpm
